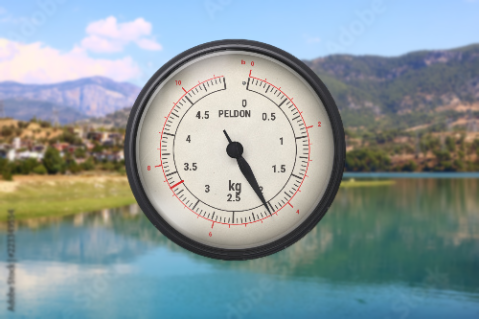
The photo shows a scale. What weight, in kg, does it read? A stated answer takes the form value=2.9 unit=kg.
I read value=2.05 unit=kg
